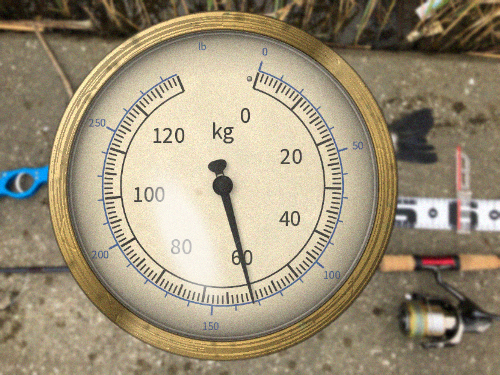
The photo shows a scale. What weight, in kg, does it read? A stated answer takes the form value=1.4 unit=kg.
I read value=60 unit=kg
